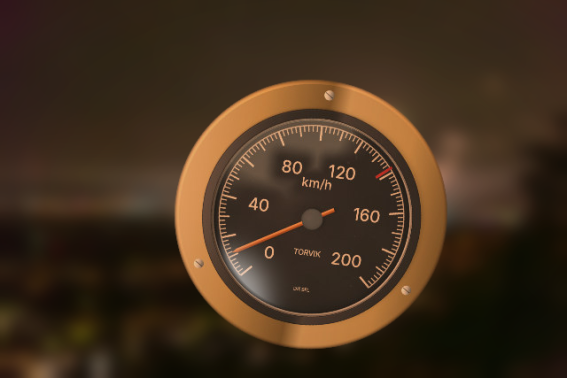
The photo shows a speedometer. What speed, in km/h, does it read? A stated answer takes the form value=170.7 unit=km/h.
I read value=12 unit=km/h
